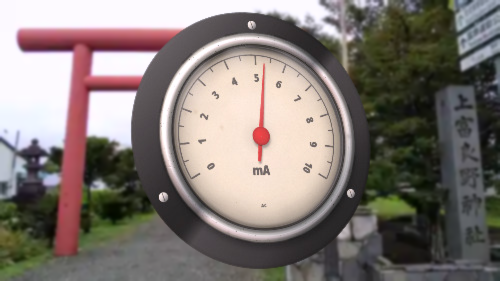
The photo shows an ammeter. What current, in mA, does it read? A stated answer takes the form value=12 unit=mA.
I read value=5.25 unit=mA
